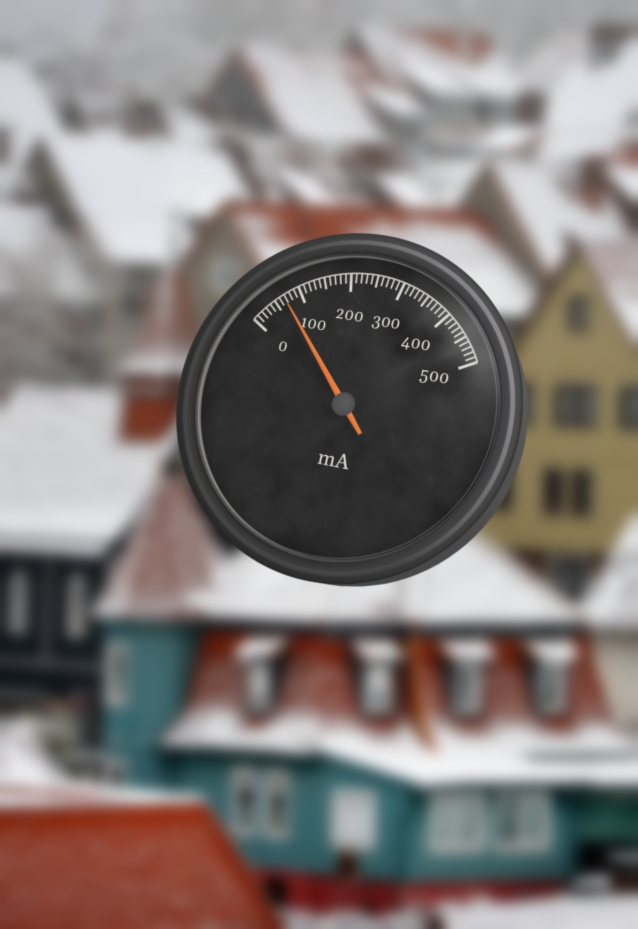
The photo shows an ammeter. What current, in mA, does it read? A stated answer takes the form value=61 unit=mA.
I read value=70 unit=mA
